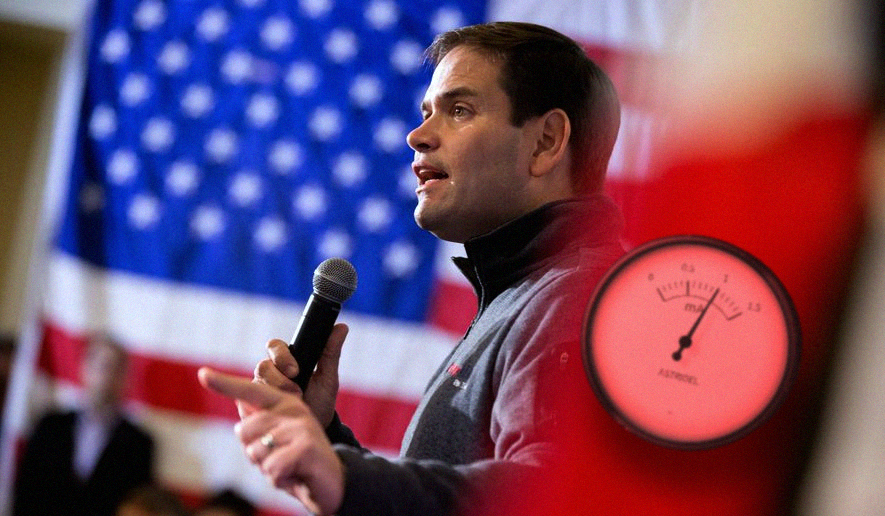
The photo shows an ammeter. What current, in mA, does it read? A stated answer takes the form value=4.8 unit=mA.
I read value=1 unit=mA
